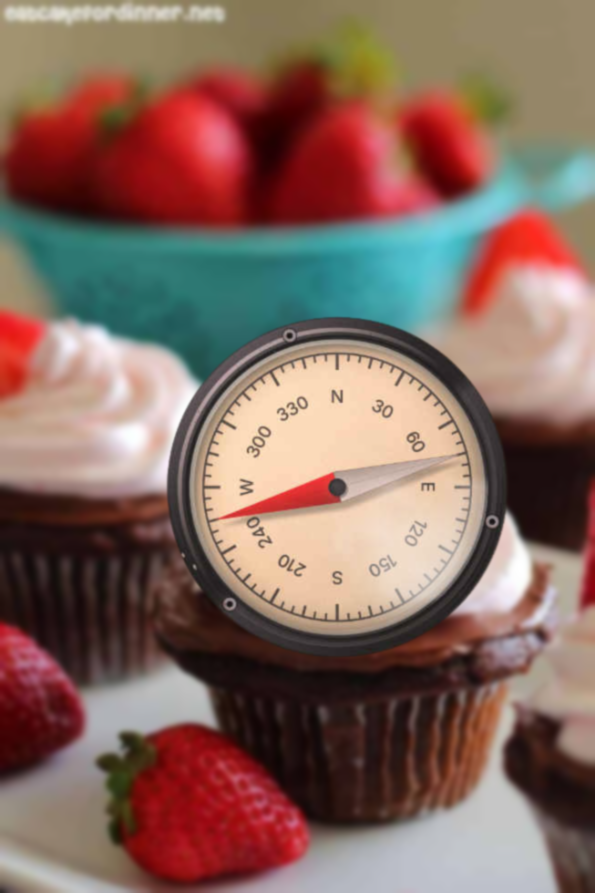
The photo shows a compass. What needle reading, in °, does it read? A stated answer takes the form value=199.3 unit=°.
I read value=255 unit=°
